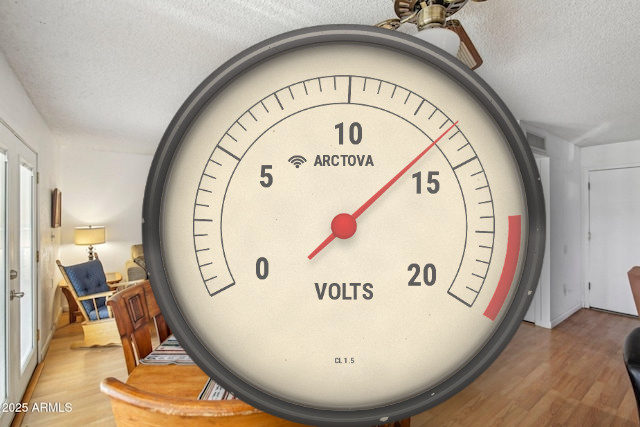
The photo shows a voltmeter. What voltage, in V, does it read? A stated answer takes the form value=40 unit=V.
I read value=13.75 unit=V
